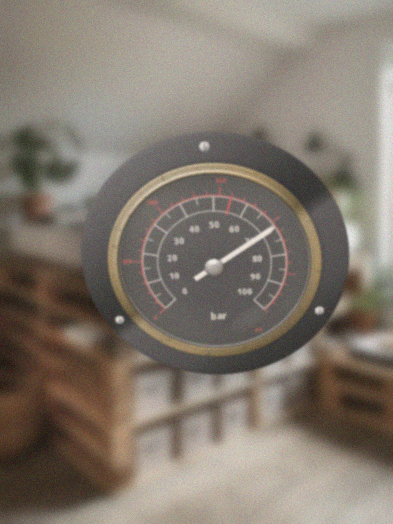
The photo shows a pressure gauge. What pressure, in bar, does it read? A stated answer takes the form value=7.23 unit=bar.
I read value=70 unit=bar
